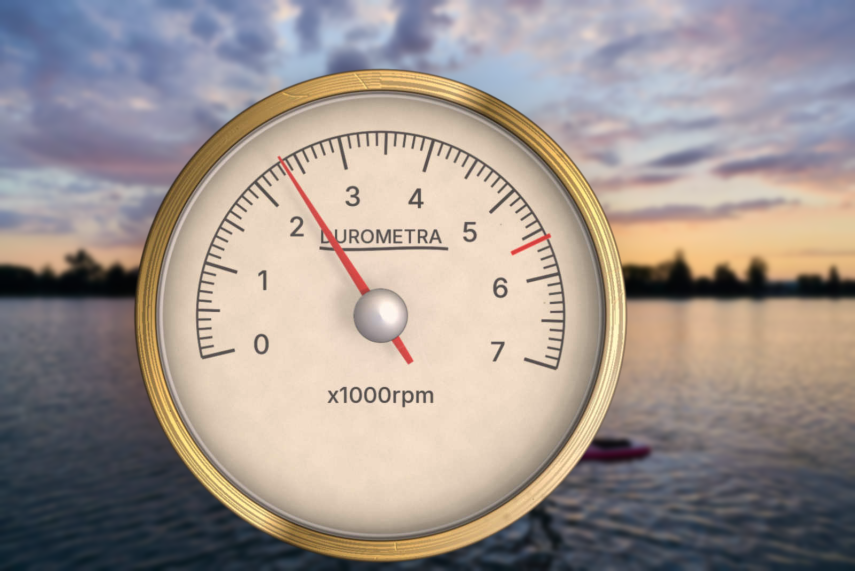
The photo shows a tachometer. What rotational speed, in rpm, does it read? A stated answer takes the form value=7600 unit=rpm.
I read value=2350 unit=rpm
